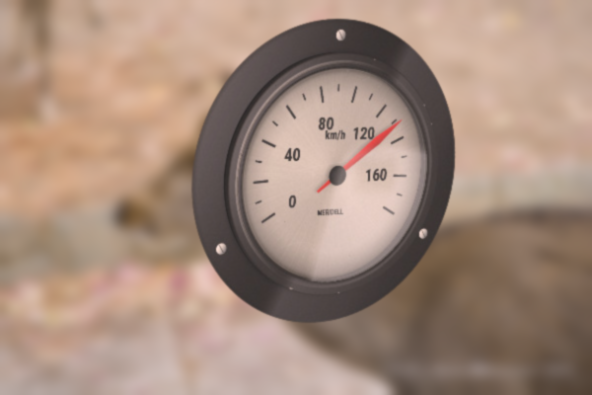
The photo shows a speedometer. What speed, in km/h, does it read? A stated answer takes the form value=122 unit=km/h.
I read value=130 unit=km/h
